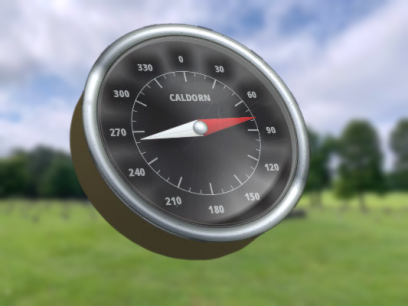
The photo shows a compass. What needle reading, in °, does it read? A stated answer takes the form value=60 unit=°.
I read value=80 unit=°
